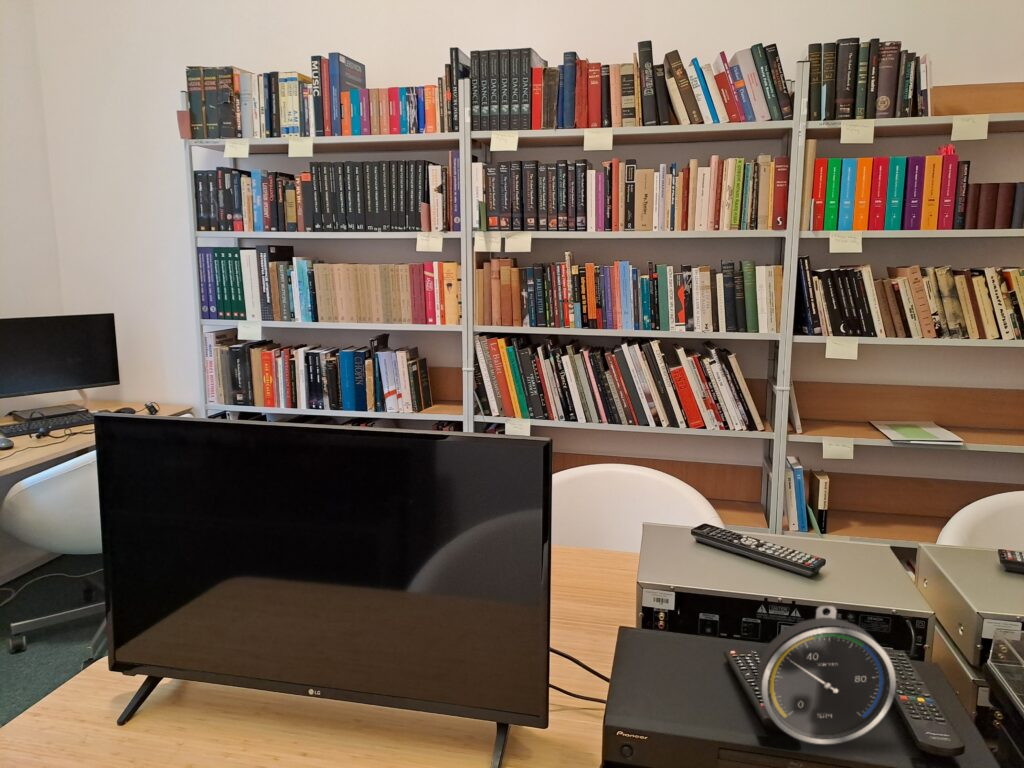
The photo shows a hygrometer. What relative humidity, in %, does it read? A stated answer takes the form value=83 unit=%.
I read value=30 unit=%
